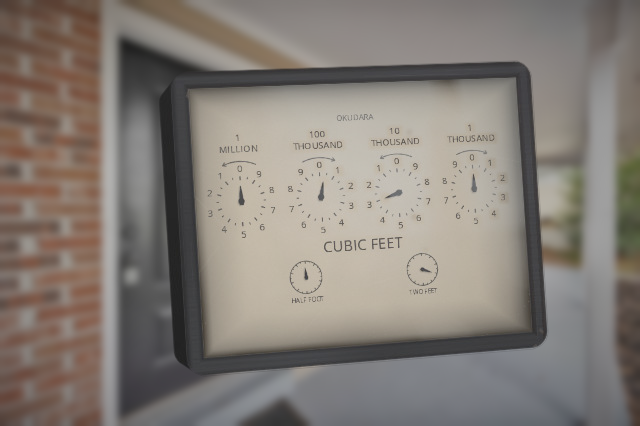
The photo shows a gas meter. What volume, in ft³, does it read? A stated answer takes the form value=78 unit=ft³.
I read value=3000 unit=ft³
